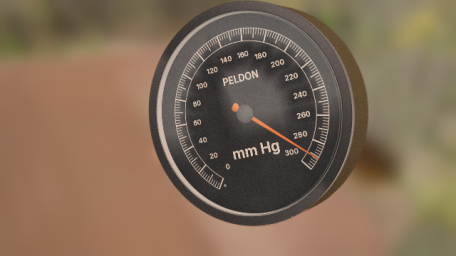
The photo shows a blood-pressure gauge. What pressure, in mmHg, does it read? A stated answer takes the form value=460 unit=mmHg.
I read value=290 unit=mmHg
